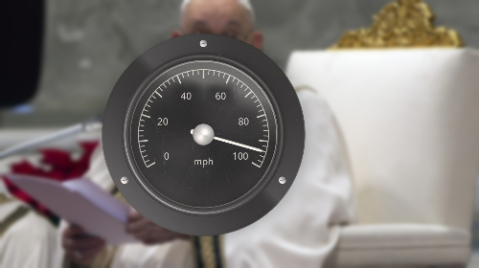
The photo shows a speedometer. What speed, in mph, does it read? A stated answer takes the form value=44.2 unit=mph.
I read value=94 unit=mph
